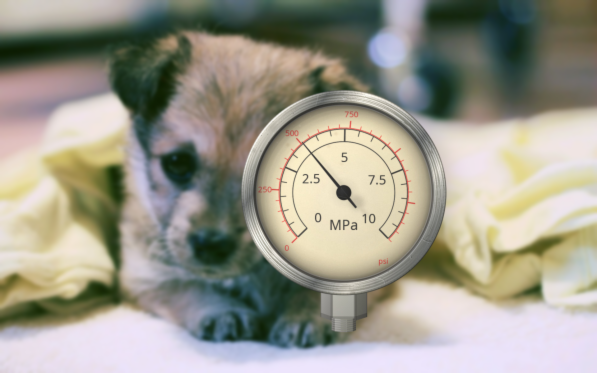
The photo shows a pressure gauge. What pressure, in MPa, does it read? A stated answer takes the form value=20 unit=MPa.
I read value=3.5 unit=MPa
